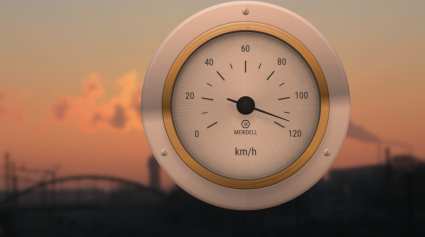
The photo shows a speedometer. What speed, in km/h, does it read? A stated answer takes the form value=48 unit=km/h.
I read value=115 unit=km/h
